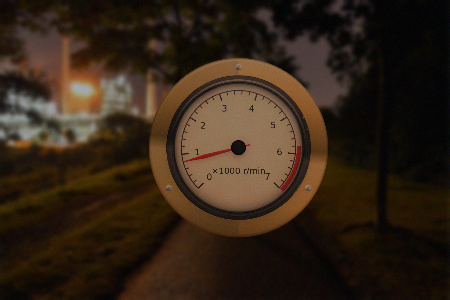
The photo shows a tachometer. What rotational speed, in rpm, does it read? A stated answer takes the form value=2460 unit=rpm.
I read value=800 unit=rpm
